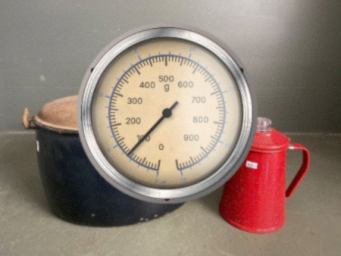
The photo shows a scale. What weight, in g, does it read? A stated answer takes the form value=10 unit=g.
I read value=100 unit=g
